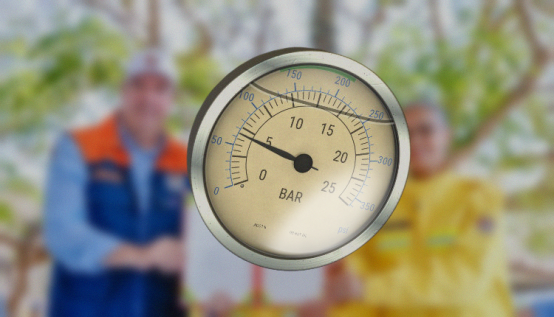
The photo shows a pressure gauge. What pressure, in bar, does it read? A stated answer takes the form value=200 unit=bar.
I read value=4.5 unit=bar
